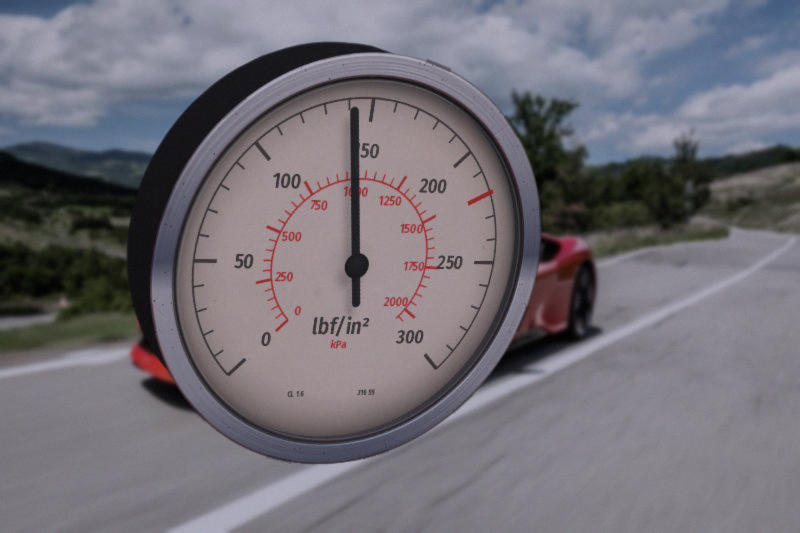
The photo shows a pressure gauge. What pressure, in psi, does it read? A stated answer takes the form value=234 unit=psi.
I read value=140 unit=psi
